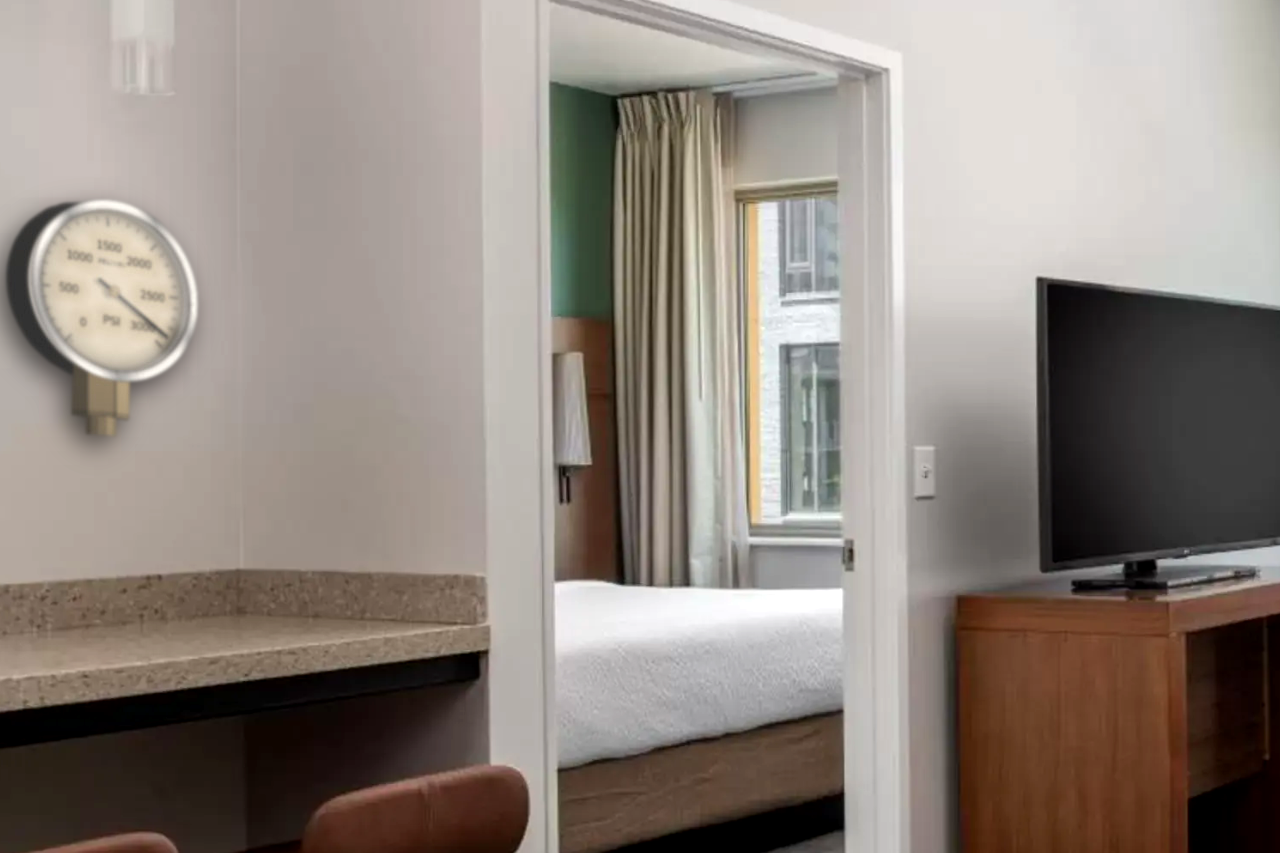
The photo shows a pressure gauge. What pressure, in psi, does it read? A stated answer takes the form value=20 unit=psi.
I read value=2900 unit=psi
